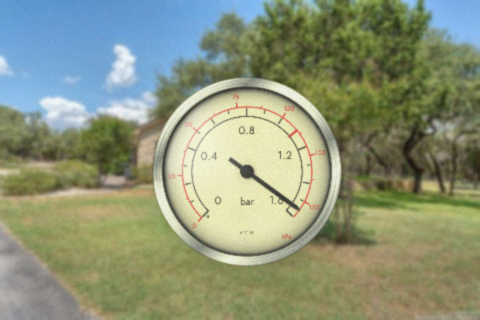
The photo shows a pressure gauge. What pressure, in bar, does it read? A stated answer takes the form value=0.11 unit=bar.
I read value=1.55 unit=bar
